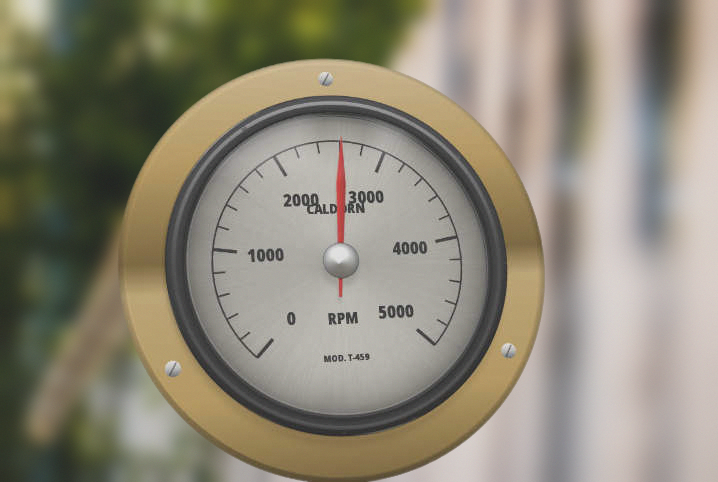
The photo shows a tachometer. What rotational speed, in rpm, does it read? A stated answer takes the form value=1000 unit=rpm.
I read value=2600 unit=rpm
